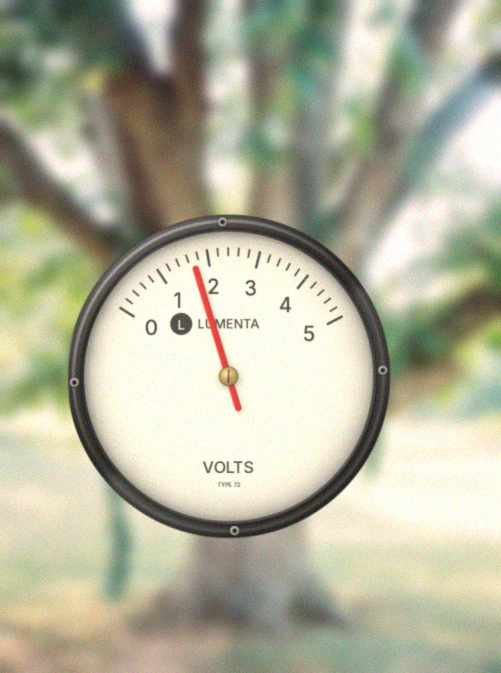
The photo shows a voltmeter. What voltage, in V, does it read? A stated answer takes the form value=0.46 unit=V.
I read value=1.7 unit=V
